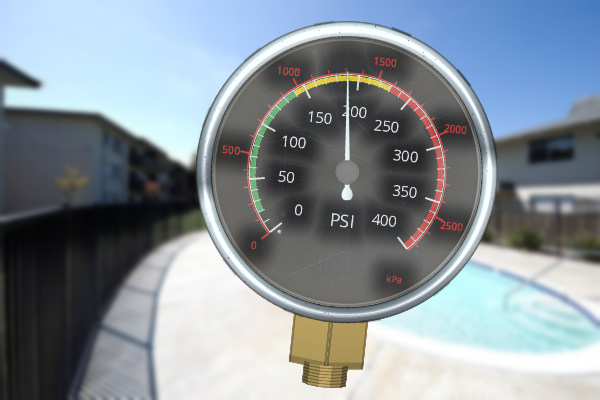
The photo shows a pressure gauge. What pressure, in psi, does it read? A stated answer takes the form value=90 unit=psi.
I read value=190 unit=psi
